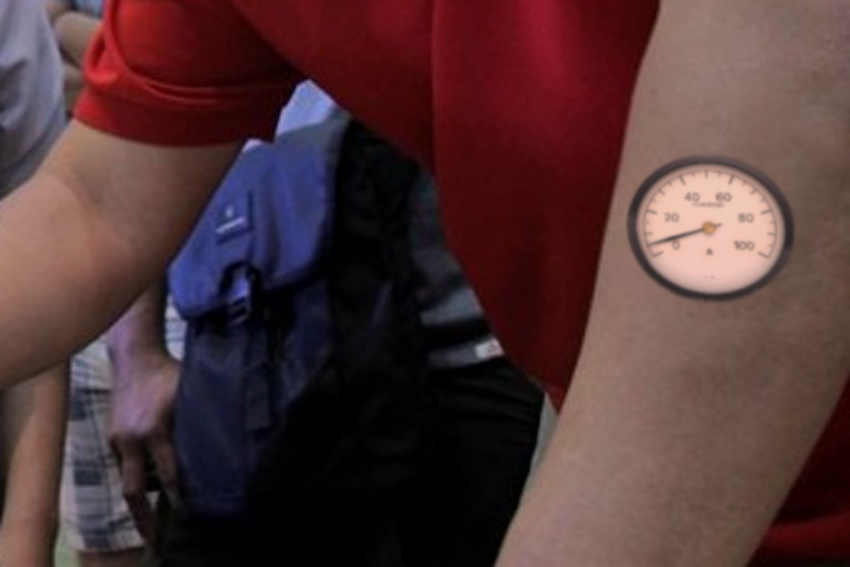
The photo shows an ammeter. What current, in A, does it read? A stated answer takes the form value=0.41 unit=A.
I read value=5 unit=A
